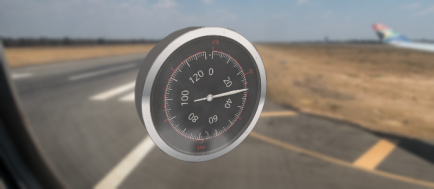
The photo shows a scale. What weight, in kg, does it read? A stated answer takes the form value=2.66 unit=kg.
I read value=30 unit=kg
